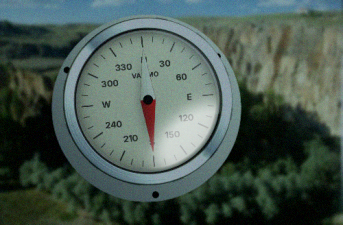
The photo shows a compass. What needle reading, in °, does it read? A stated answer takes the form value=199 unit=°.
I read value=180 unit=°
